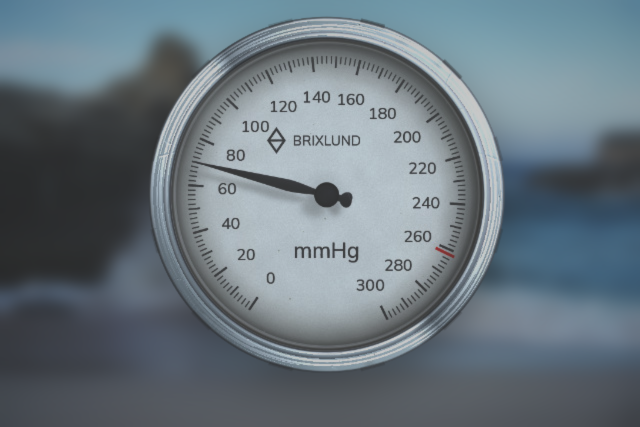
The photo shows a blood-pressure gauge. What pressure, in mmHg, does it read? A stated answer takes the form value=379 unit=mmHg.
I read value=70 unit=mmHg
